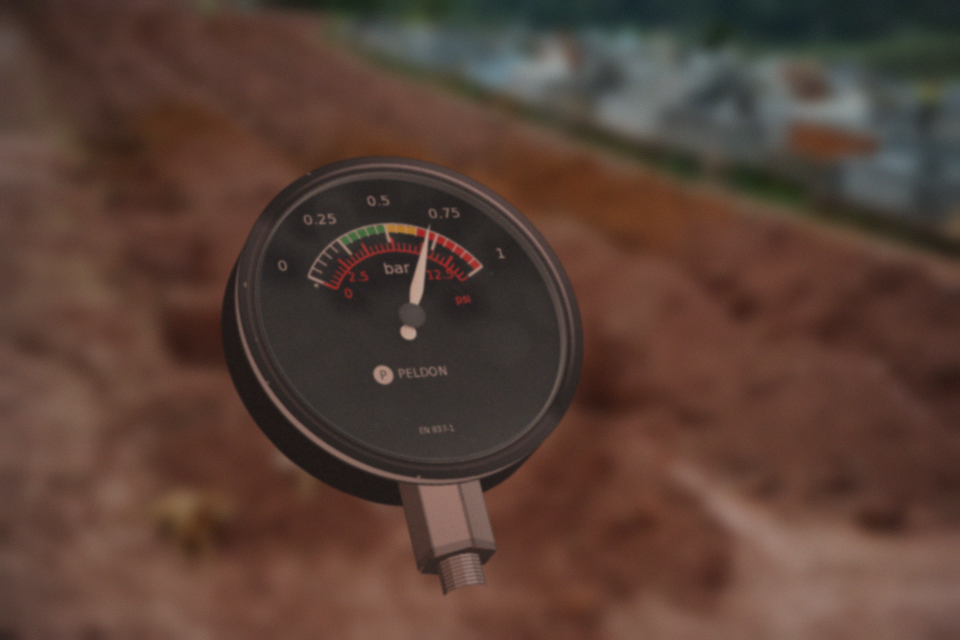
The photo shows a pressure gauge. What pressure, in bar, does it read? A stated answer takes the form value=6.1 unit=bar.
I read value=0.7 unit=bar
